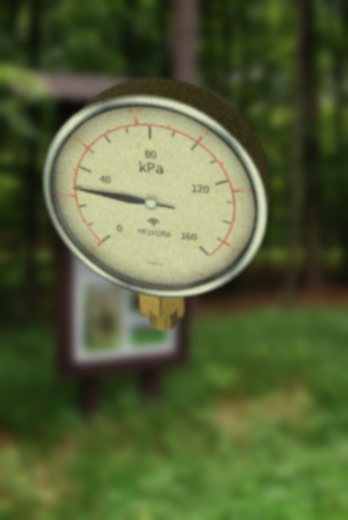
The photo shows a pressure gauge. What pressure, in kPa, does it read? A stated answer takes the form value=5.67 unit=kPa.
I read value=30 unit=kPa
